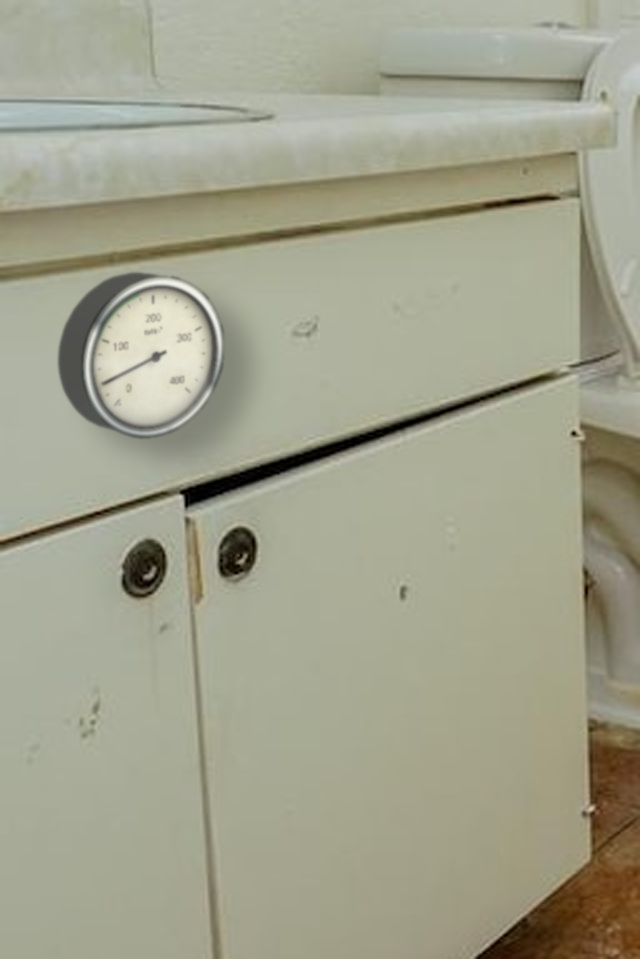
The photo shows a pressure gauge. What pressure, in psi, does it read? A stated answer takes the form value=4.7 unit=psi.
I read value=40 unit=psi
